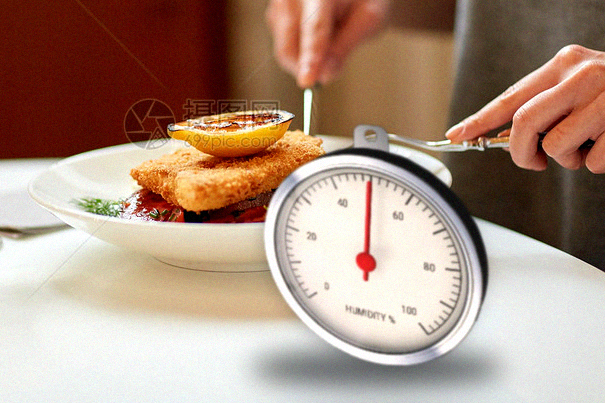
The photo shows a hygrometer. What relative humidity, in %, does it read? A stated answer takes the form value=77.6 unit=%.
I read value=50 unit=%
